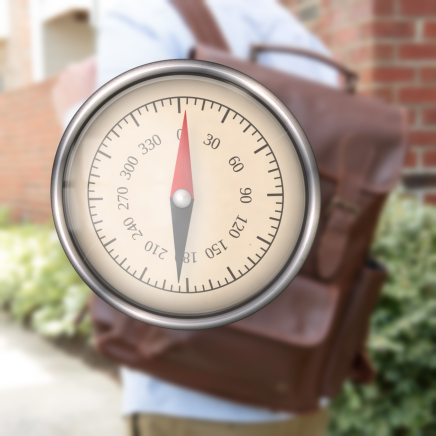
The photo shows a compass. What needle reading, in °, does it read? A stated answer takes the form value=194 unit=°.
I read value=5 unit=°
